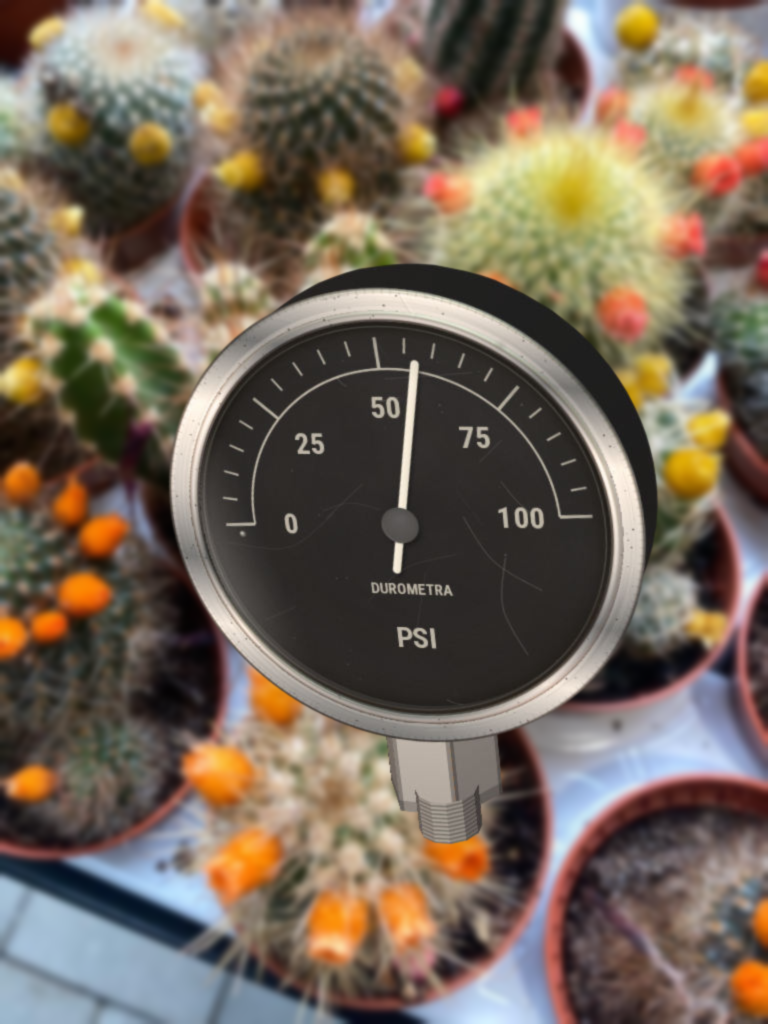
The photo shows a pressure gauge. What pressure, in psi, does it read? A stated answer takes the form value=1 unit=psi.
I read value=57.5 unit=psi
